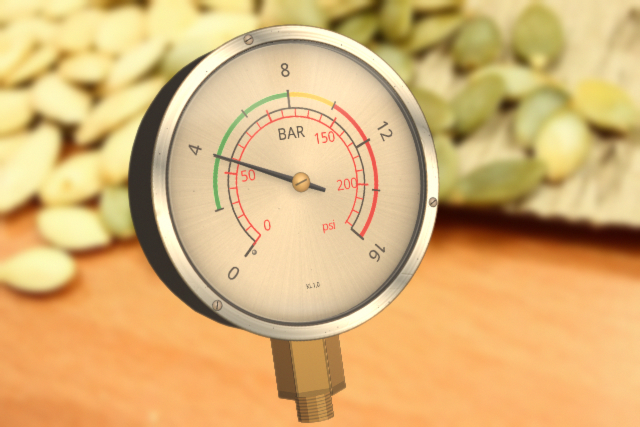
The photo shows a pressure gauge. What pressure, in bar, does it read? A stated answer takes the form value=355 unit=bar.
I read value=4 unit=bar
